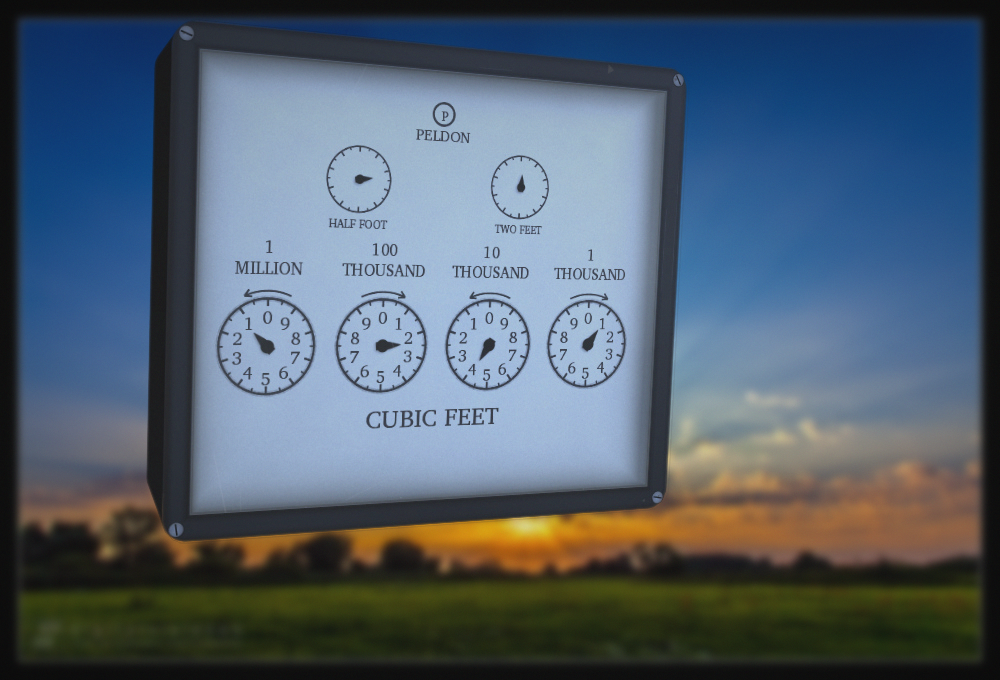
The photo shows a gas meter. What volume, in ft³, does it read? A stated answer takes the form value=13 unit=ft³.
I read value=124100 unit=ft³
